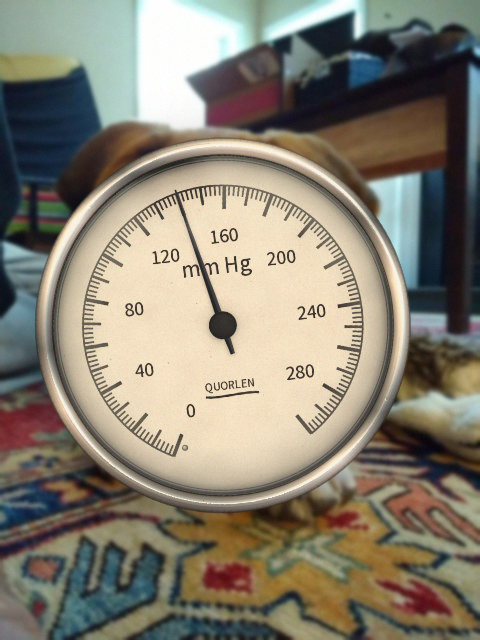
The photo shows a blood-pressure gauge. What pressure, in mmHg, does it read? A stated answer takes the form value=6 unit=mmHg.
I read value=140 unit=mmHg
